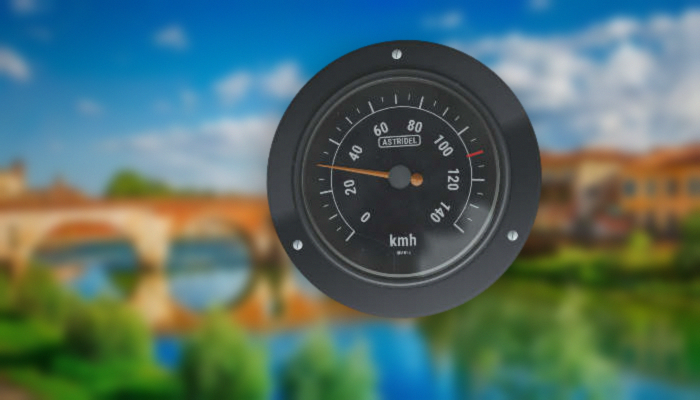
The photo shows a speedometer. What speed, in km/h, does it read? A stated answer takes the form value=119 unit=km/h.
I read value=30 unit=km/h
